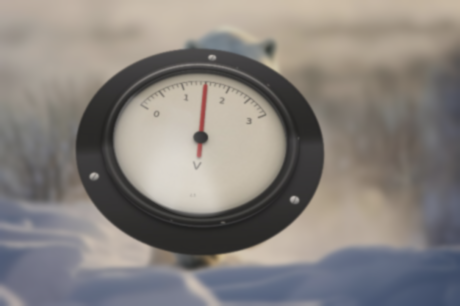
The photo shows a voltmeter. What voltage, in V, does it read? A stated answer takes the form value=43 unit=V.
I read value=1.5 unit=V
